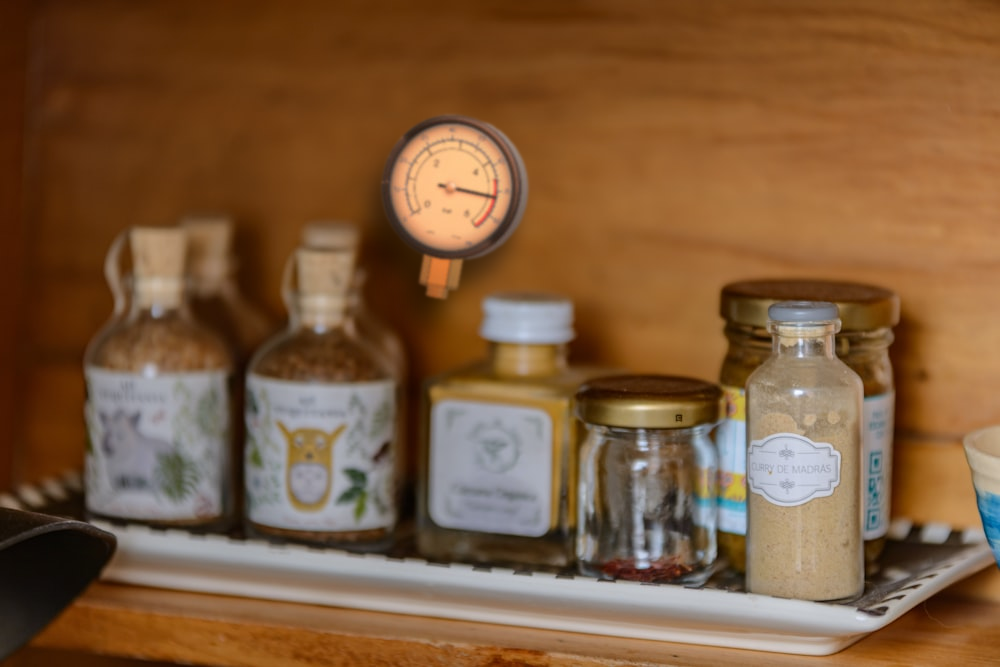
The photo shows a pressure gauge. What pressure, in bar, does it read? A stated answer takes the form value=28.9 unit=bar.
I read value=5 unit=bar
